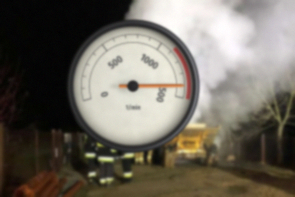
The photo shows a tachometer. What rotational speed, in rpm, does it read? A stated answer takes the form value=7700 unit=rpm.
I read value=1400 unit=rpm
